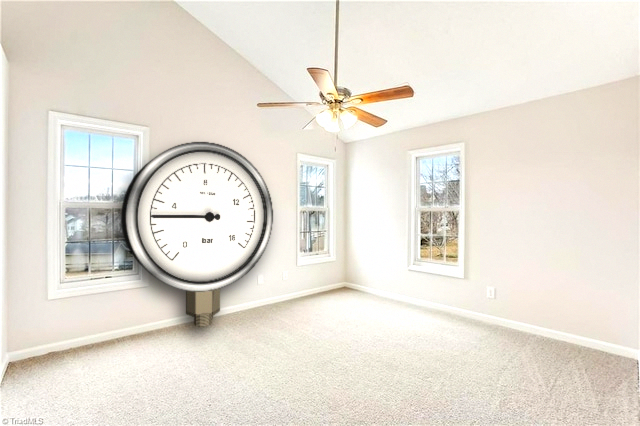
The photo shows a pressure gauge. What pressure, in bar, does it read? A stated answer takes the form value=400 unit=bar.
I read value=3 unit=bar
